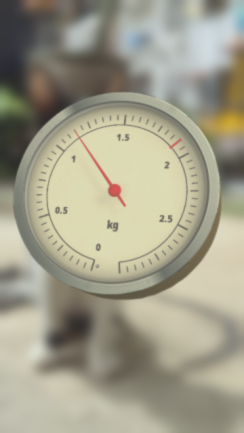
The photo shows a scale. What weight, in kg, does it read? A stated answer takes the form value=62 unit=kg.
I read value=1.15 unit=kg
